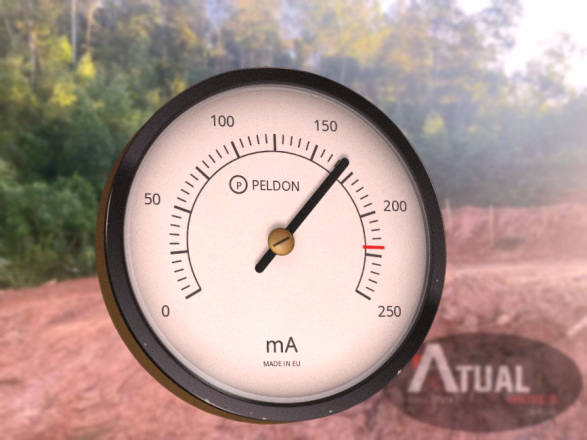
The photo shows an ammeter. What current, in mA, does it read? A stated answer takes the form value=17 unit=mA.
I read value=167.5 unit=mA
